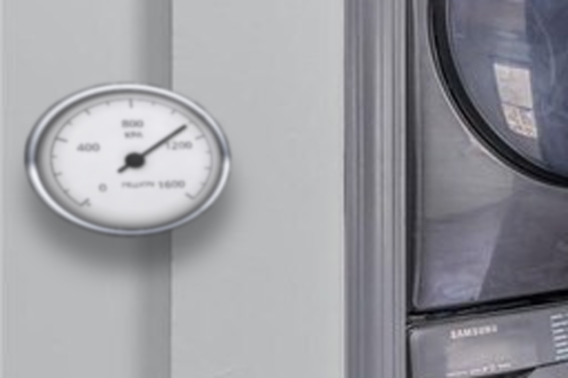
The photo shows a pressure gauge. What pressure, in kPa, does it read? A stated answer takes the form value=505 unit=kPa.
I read value=1100 unit=kPa
